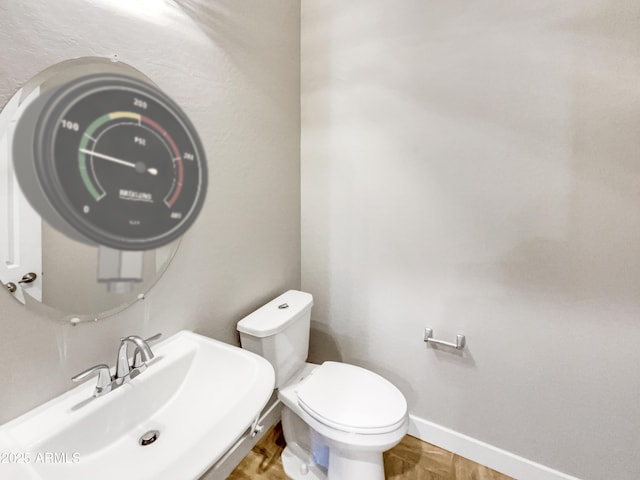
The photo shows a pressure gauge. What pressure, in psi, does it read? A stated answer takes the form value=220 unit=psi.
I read value=75 unit=psi
